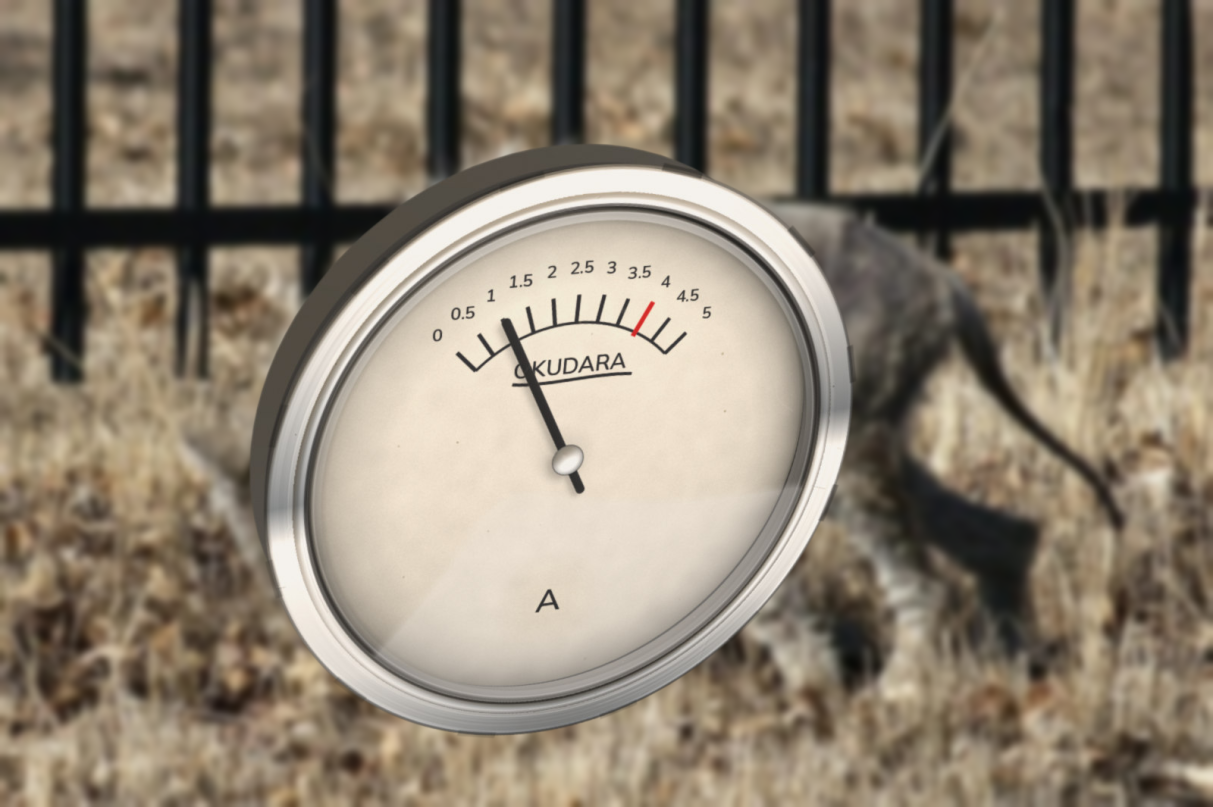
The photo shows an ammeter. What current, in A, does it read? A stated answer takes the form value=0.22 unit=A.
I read value=1 unit=A
